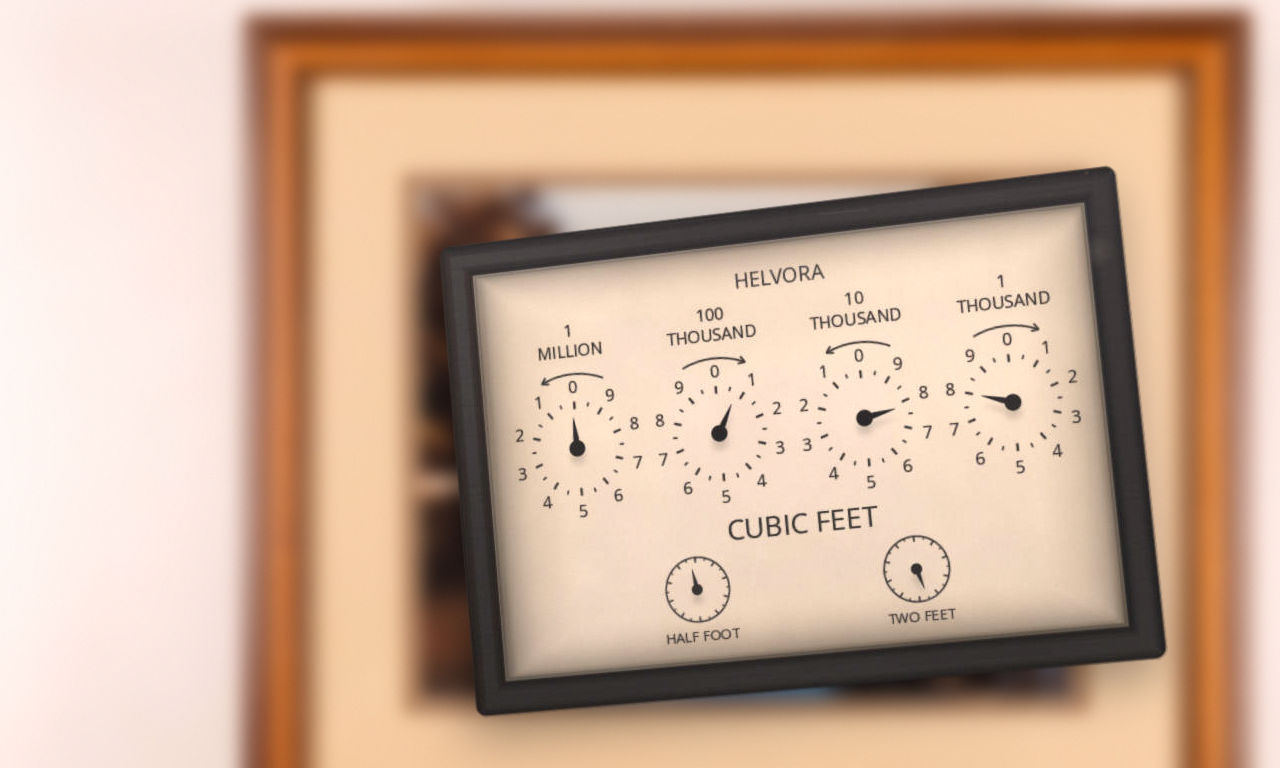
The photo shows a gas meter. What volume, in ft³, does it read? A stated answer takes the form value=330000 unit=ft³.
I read value=7800 unit=ft³
